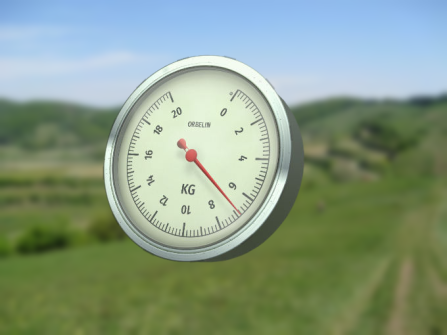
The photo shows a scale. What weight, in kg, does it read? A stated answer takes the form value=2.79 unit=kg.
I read value=6.8 unit=kg
